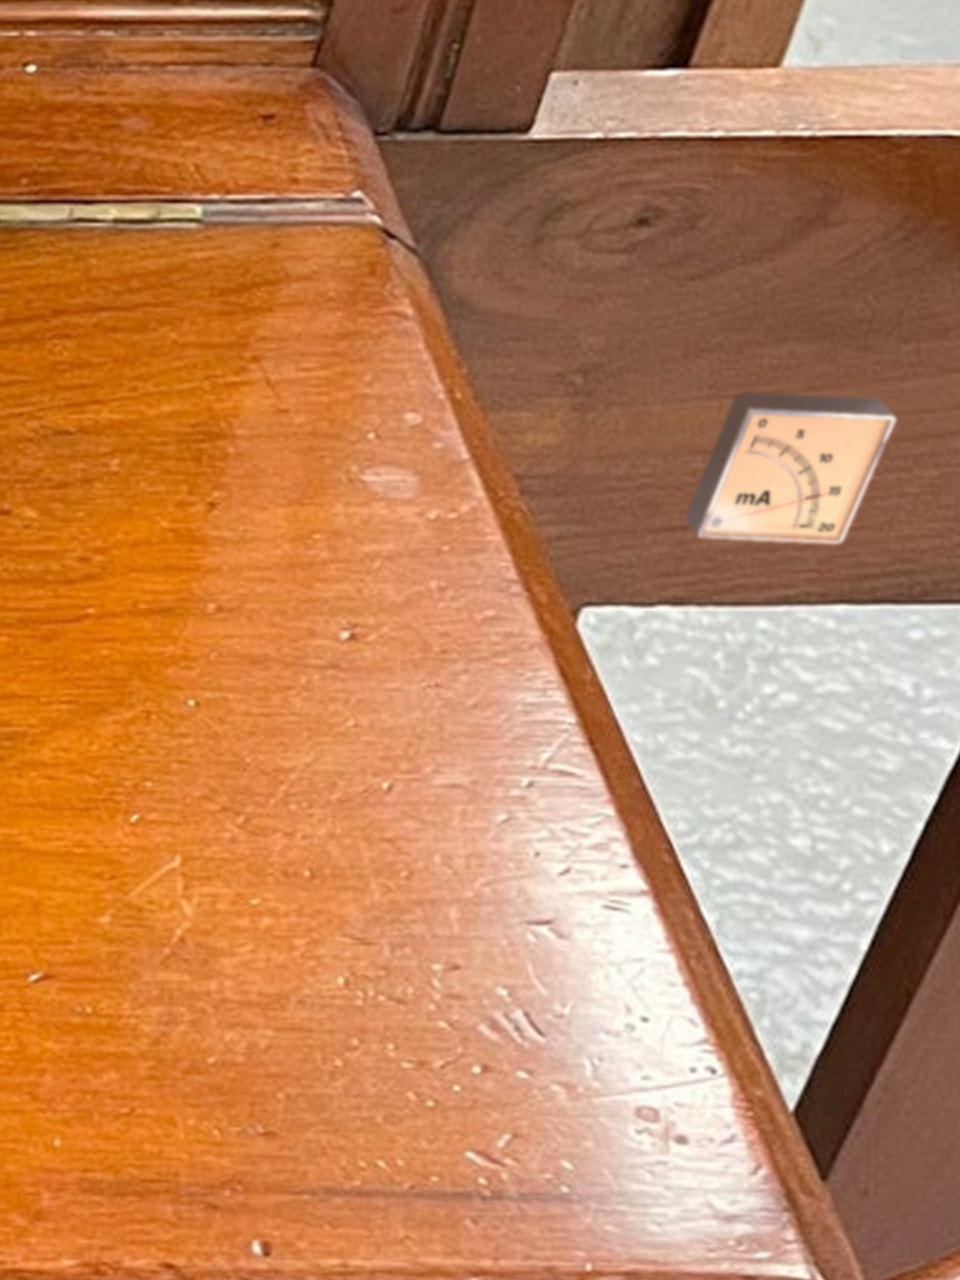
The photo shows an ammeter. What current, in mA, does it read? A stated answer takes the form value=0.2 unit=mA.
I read value=15 unit=mA
